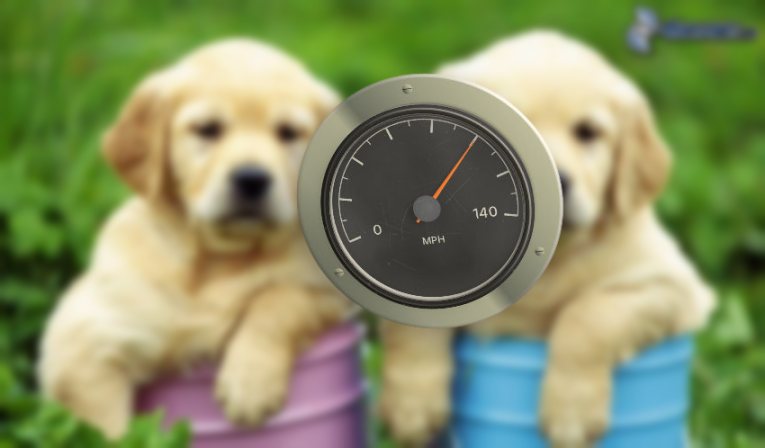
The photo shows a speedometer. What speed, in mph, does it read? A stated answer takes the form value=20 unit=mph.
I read value=100 unit=mph
